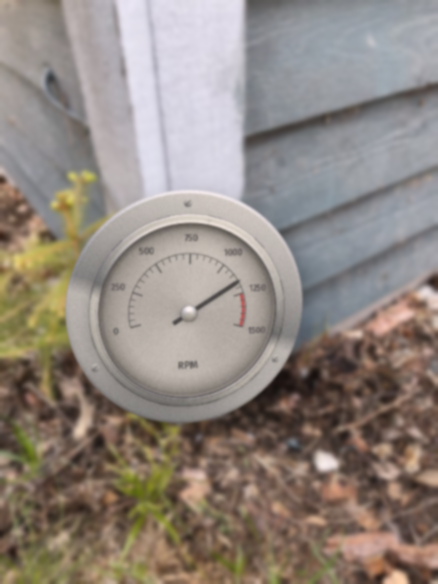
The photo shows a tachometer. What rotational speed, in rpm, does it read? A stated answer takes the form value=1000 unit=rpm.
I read value=1150 unit=rpm
